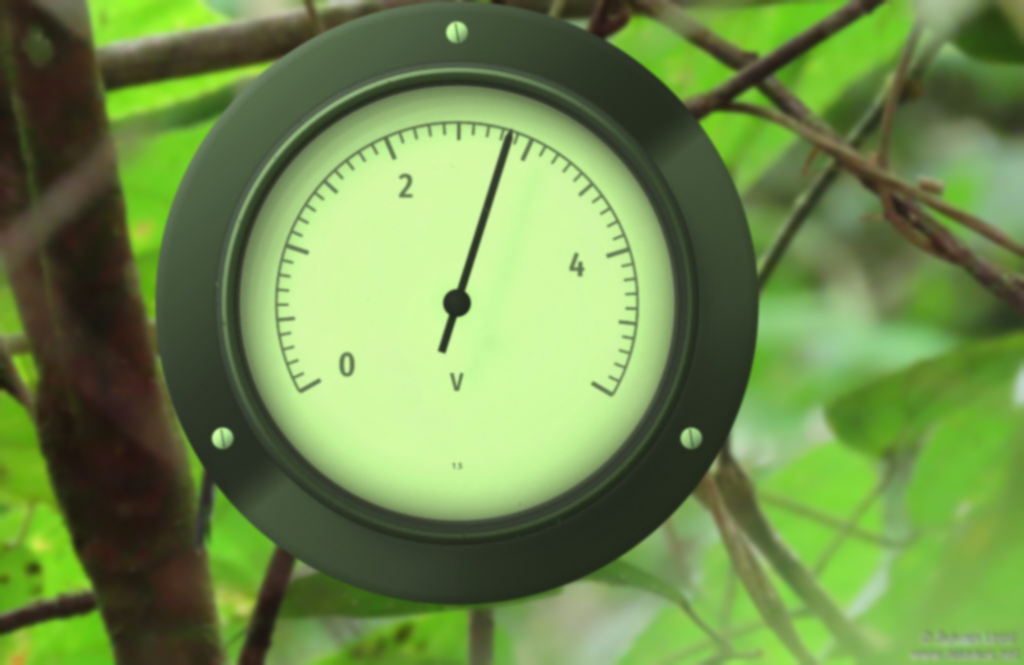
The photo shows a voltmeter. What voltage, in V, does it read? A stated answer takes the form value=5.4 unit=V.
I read value=2.85 unit=V
